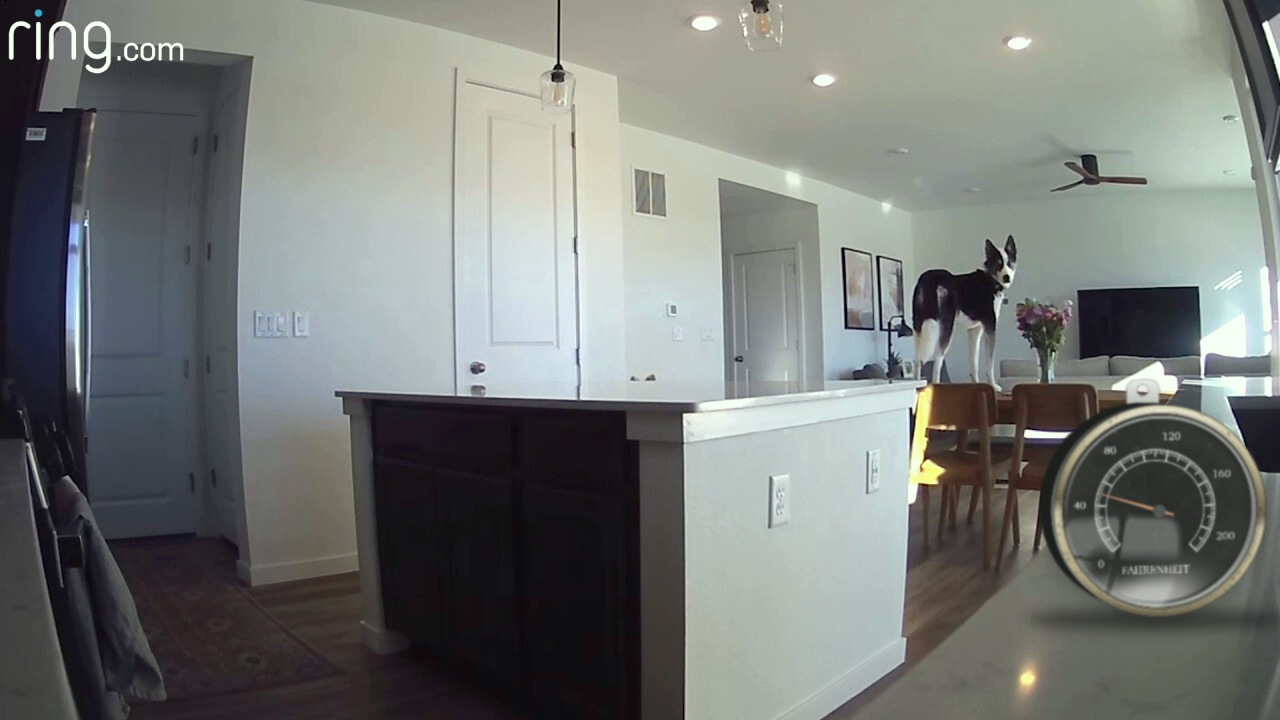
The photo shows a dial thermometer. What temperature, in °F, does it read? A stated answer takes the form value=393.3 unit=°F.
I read value=50 unit=°F
